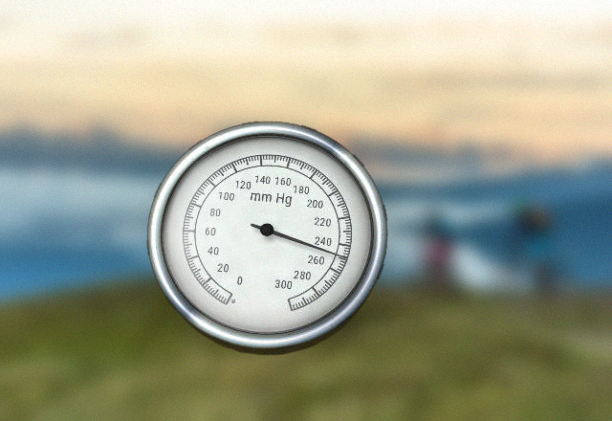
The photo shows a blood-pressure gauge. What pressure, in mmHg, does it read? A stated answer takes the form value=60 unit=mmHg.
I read value=250 unit=mmHg
